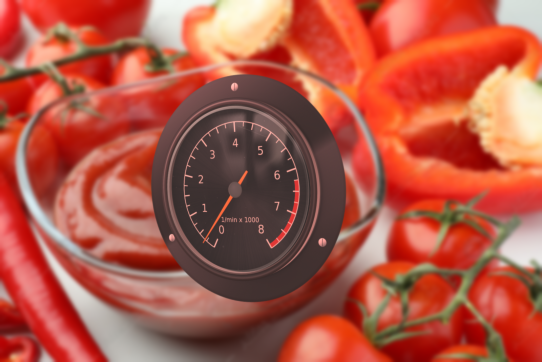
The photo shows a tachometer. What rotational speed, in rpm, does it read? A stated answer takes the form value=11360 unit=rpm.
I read value=250 unit=rpm
